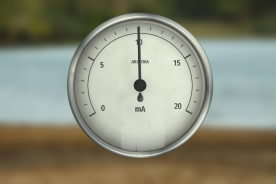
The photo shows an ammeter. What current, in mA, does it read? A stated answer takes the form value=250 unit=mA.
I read value=10 unit=mA
